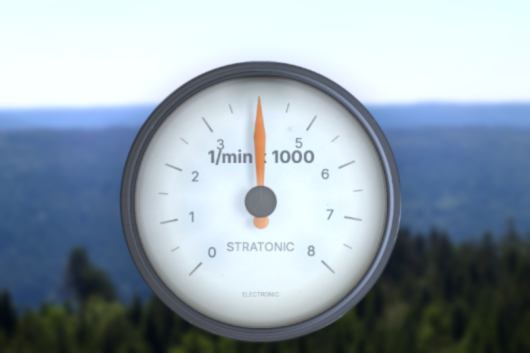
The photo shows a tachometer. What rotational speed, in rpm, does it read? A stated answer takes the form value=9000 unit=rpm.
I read value=4000 unit=rpm
